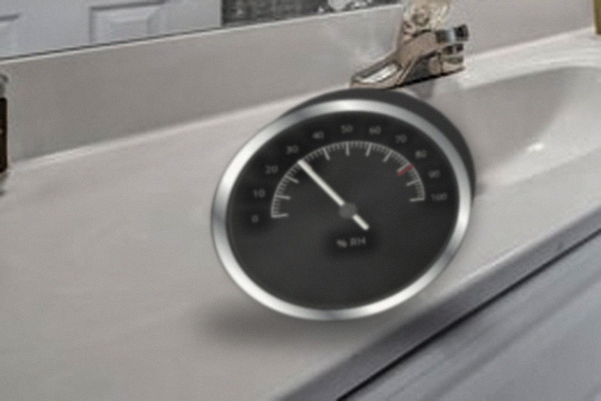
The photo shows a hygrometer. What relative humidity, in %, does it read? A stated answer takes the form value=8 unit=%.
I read value=30 unit=%
